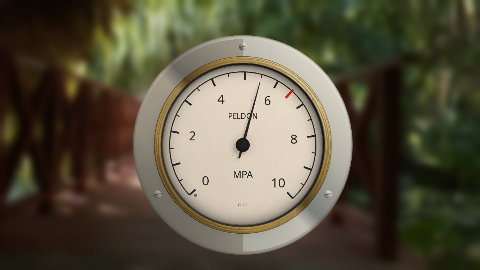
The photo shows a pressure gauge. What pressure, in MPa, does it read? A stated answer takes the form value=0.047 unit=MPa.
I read value=5.5 unit=MPa
